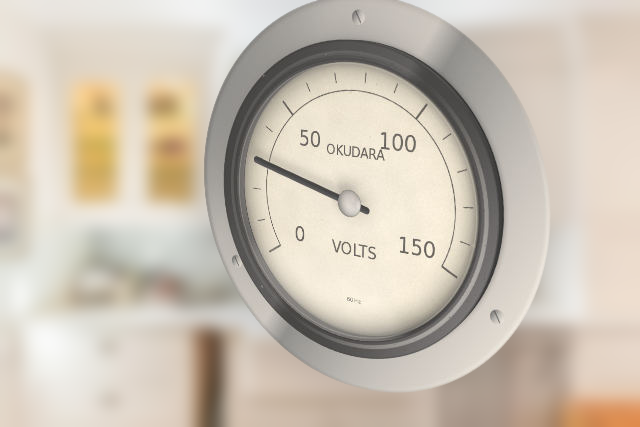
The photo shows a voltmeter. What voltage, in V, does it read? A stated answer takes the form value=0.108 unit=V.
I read value=30 unit=V
